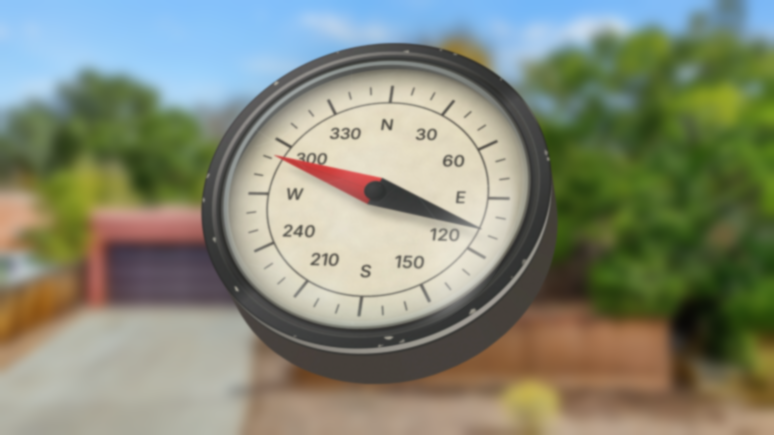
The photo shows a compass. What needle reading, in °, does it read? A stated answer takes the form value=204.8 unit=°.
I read value=290 unit=°
